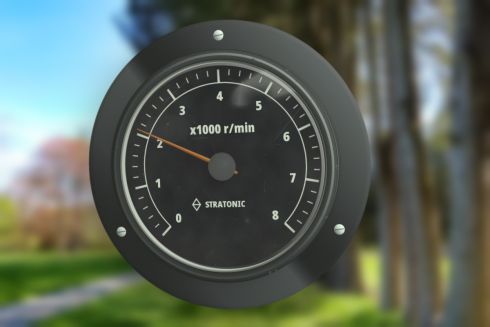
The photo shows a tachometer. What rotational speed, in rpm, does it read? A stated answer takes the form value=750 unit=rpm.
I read value=2100 unit=rpm
